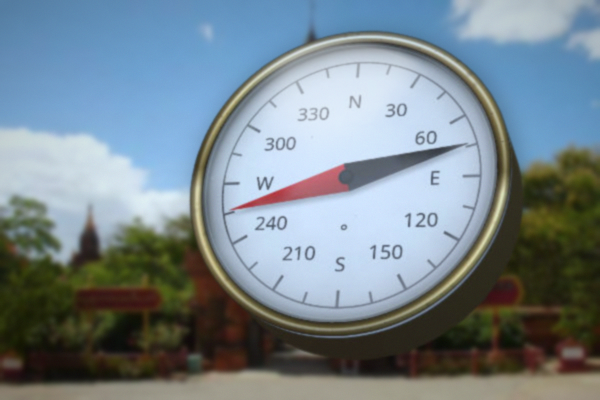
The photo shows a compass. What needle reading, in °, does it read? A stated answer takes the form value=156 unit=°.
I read value=255 unit=°
